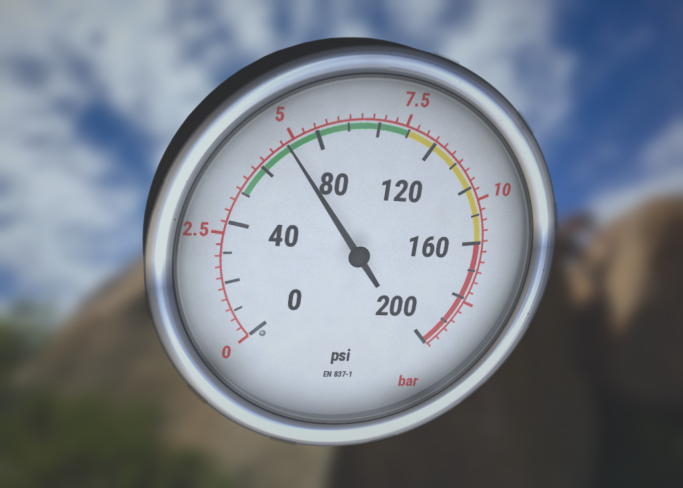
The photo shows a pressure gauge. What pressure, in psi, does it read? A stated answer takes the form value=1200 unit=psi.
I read value=70 unit=psi
